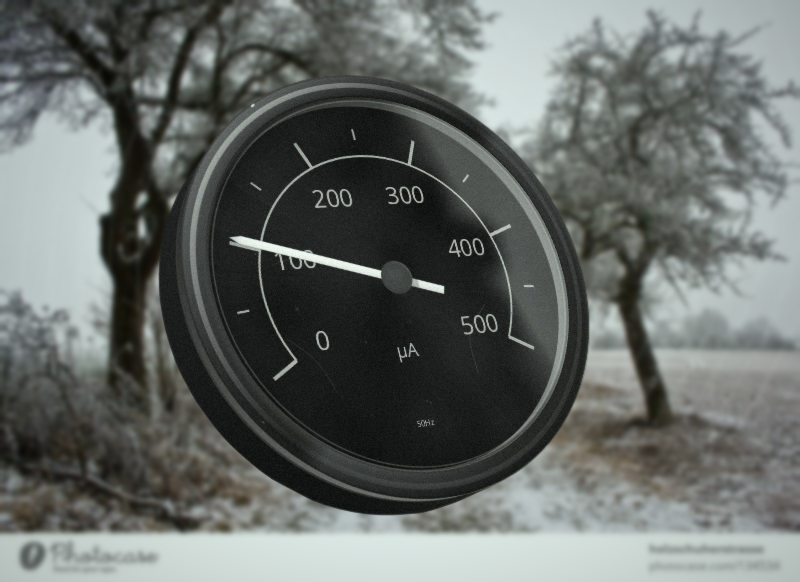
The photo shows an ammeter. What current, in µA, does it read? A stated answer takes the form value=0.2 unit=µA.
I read value=100 unit=µA
